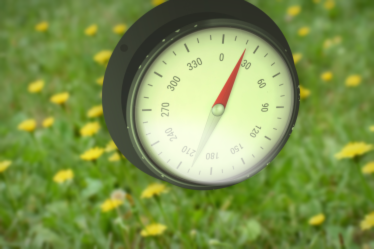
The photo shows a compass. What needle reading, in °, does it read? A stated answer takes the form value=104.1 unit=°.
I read value=20 unit=°
